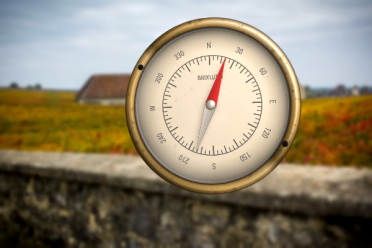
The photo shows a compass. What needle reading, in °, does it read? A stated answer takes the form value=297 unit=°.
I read value=20 unit=°
